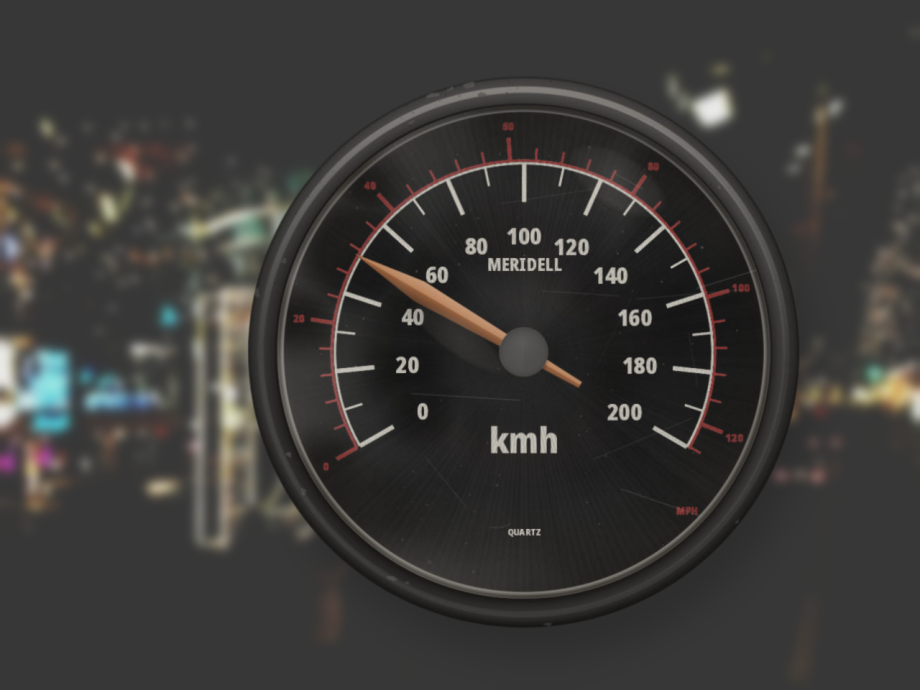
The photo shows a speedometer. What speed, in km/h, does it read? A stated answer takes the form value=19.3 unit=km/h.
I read value=50 unit=km/h
